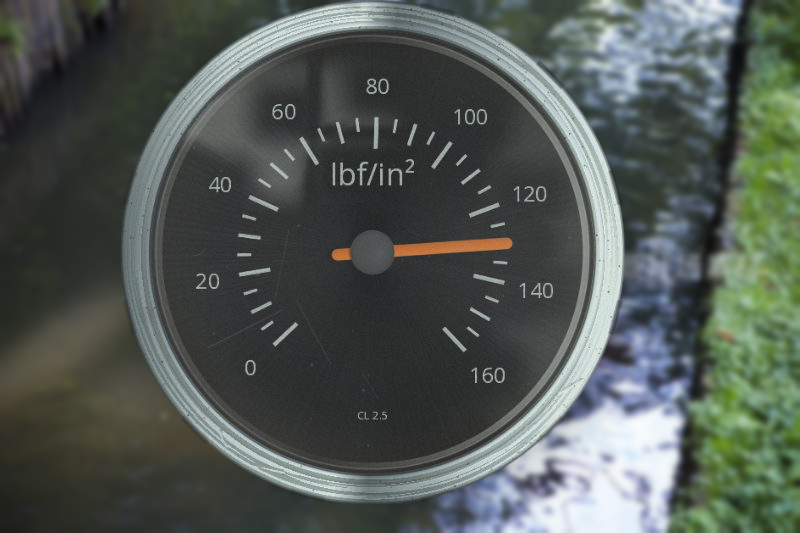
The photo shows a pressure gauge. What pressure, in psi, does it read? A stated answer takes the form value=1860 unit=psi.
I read value=130 unit=psi
